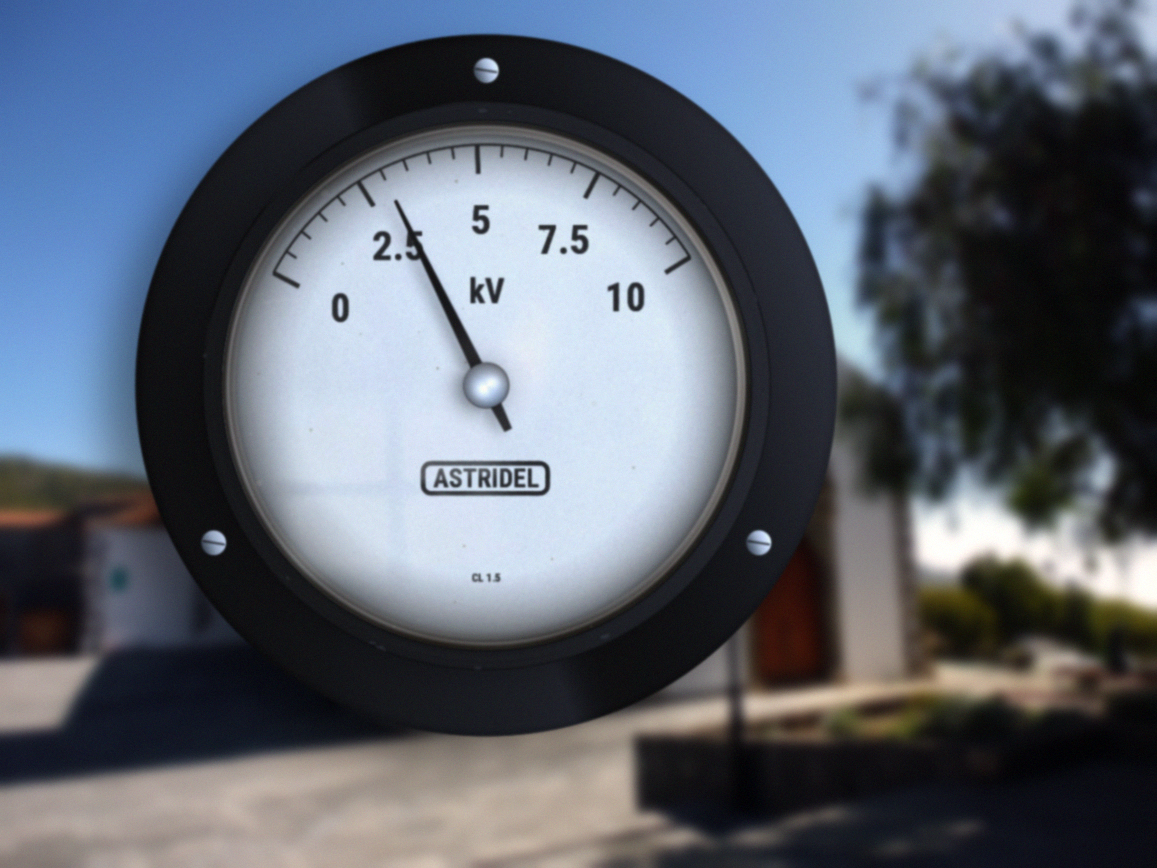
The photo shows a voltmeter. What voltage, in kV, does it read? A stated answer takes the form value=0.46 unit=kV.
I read value=3 unit=kV
